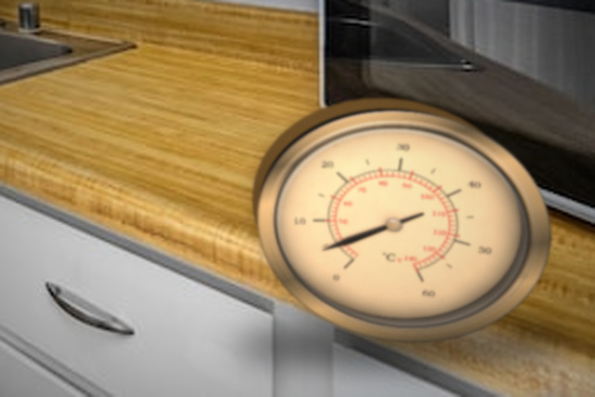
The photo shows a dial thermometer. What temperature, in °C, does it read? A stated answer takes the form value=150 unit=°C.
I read value=5 unit=°C
